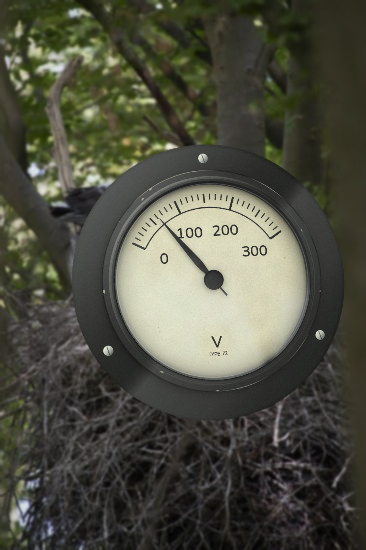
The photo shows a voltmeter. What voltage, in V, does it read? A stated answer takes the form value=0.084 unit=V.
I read value=60 unit=V
